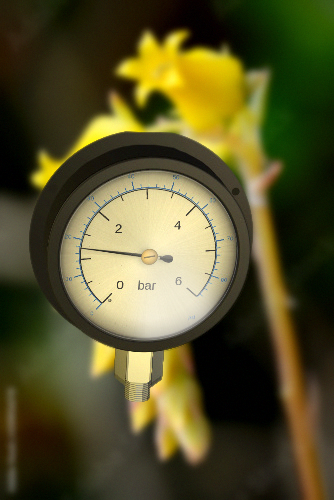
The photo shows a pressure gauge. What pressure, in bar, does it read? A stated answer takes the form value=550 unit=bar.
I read value=1.25 unit=bar
